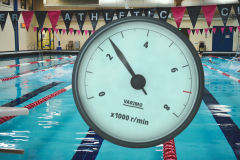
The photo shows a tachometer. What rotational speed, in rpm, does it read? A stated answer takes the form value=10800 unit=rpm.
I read value=2500 unit=rpm
